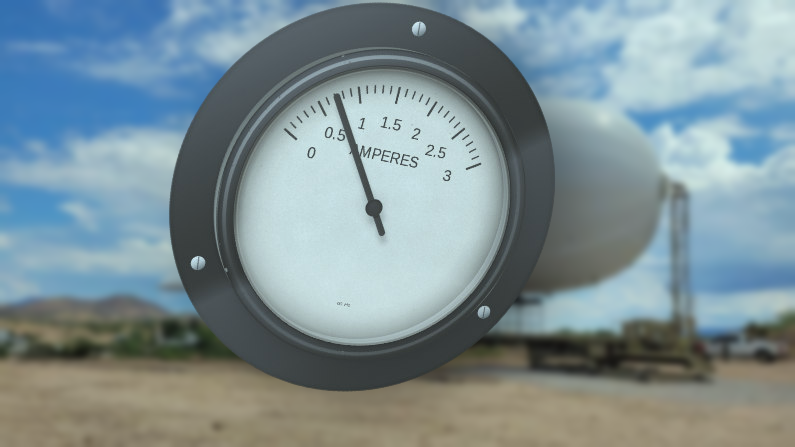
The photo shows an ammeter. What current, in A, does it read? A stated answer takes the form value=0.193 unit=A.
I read value=0.7 unit=A
